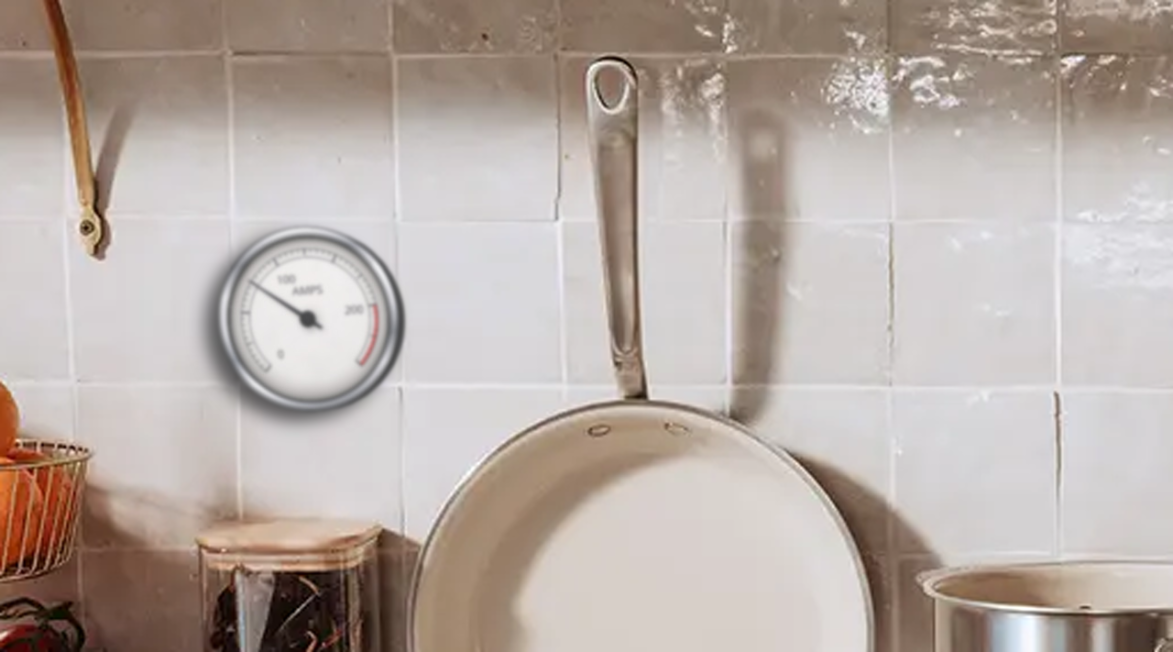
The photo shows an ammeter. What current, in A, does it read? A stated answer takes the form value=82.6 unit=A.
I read value=75 unit=A
